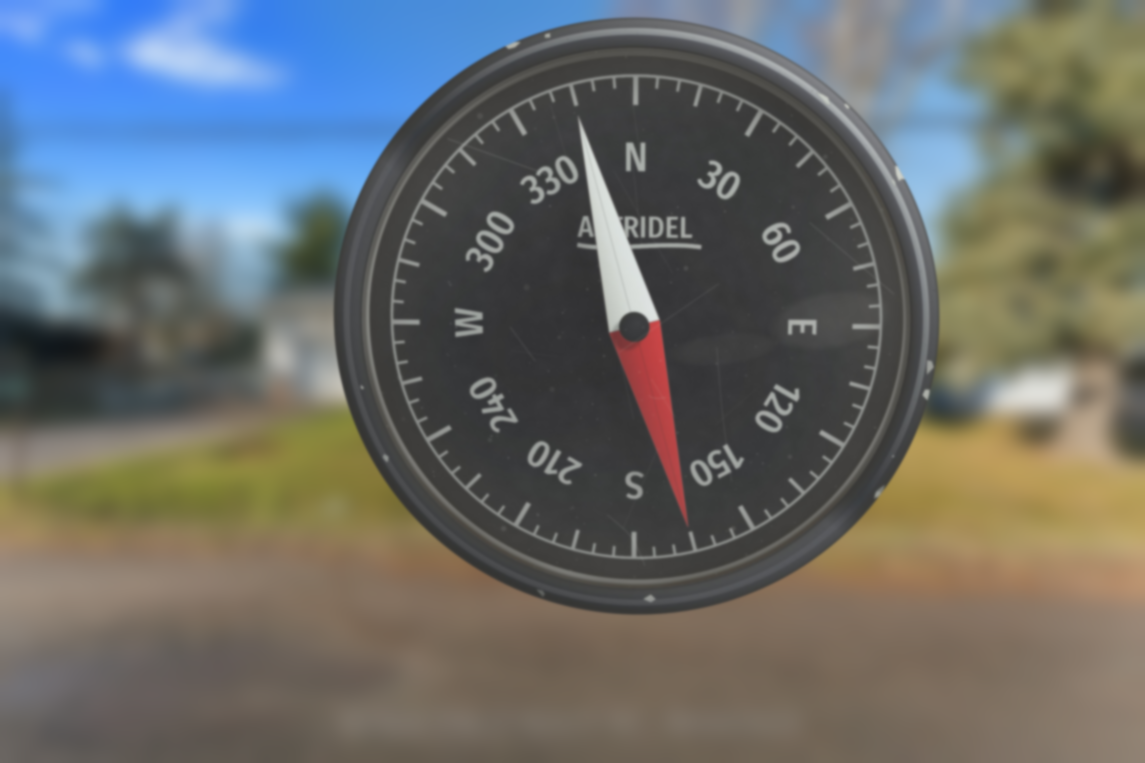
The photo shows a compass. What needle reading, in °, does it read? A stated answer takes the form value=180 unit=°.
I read value=165 unit=°
